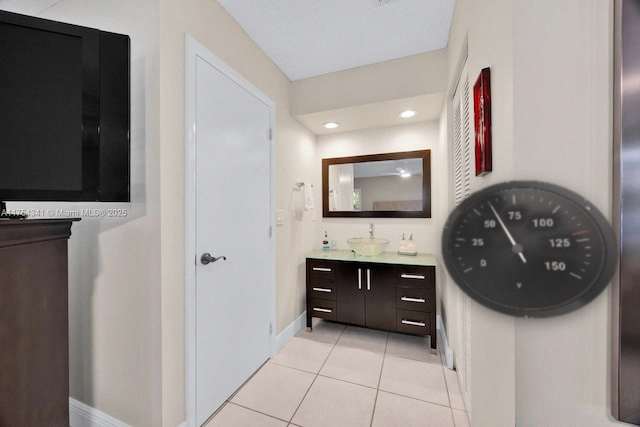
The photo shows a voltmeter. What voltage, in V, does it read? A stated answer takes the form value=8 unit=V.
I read value=60 unit=V
